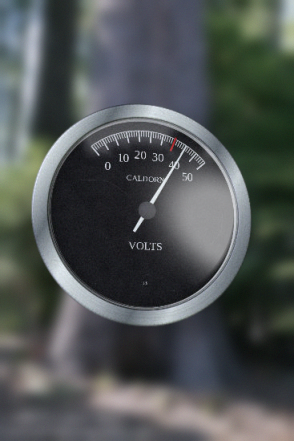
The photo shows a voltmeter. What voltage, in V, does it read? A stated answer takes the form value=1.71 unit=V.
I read value=40 unit=V
